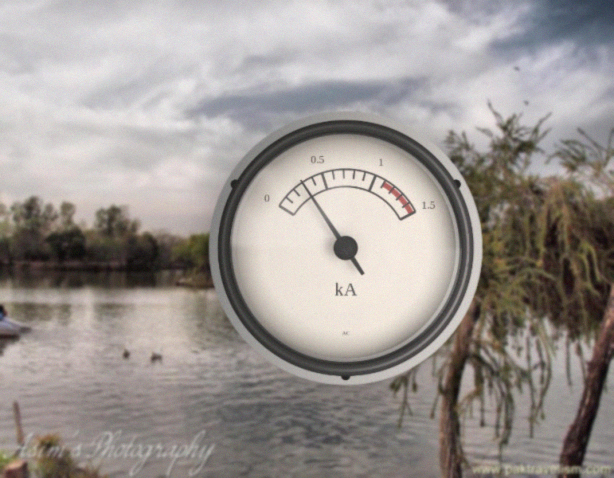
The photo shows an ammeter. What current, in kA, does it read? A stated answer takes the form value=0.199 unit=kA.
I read value=0.3 unit=kA
